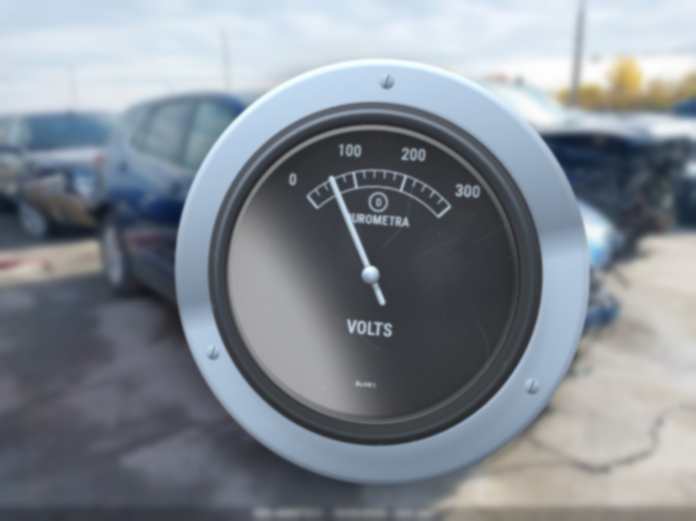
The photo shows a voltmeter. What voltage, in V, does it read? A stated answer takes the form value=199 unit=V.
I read value=60 unit=V
